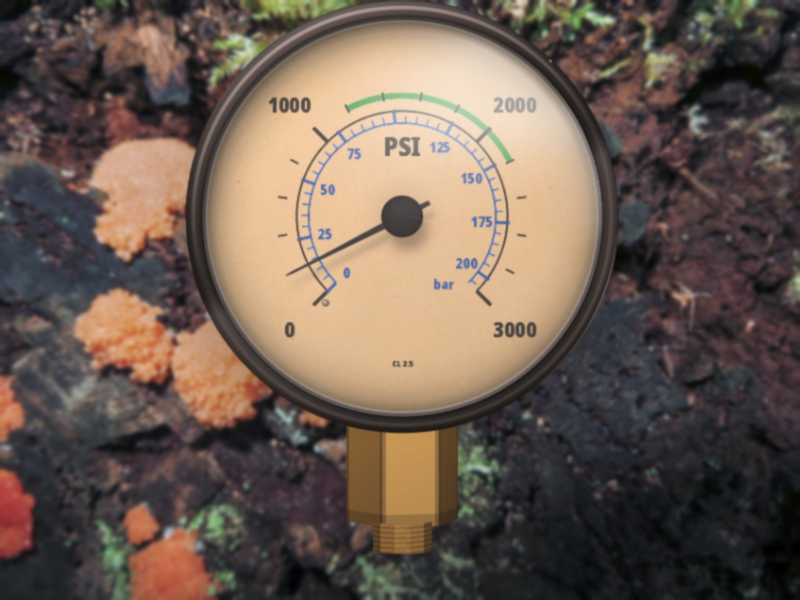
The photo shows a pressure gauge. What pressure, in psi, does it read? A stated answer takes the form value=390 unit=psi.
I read value=200 unit=psi
